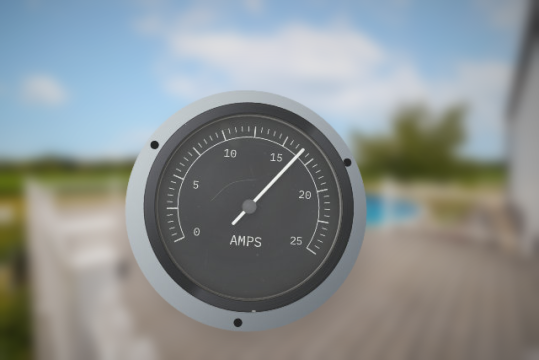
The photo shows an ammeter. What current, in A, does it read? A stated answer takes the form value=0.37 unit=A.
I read value=16.5 unit=A
